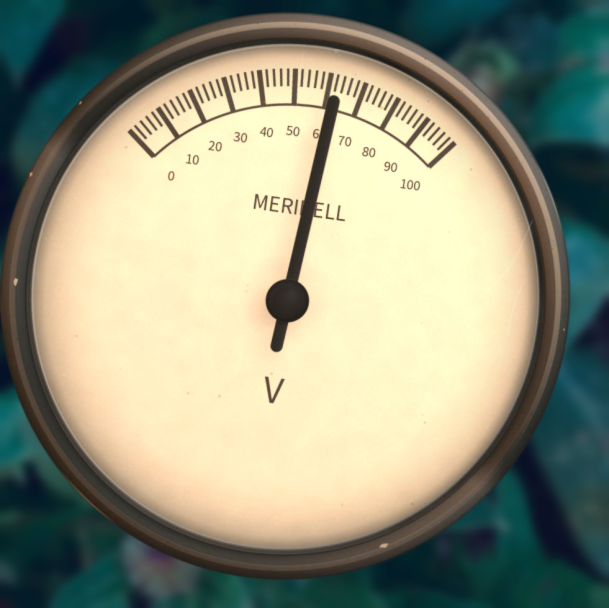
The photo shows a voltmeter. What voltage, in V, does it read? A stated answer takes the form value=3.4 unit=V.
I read value=62 unit=V
